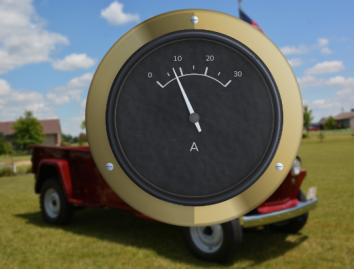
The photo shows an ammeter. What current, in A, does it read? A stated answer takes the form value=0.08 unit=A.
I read value=7.5 unit=A
